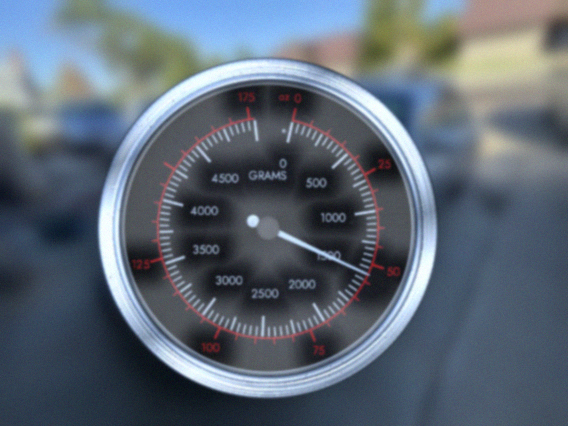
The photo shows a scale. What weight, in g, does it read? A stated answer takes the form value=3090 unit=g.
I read value=1500 unit=g
